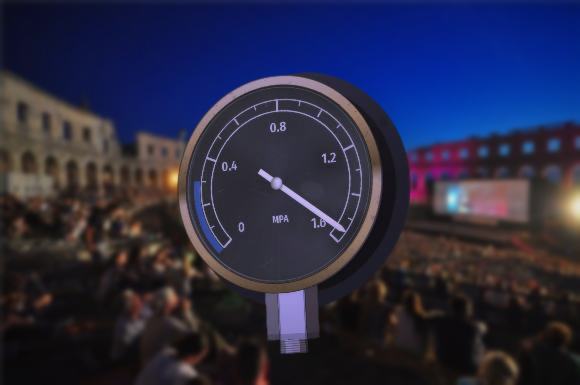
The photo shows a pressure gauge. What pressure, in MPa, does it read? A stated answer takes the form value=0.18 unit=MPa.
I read value=1.55 unit=MPa
